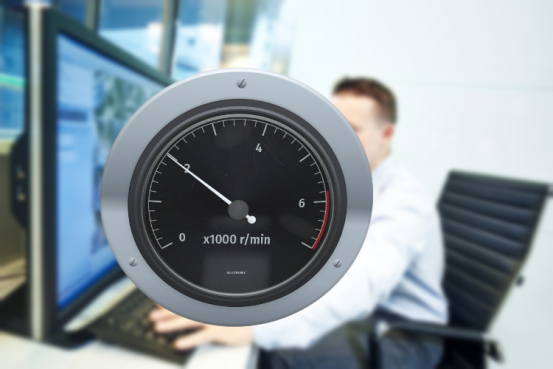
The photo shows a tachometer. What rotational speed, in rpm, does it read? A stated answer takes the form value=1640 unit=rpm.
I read value=2000 unit=rpm
